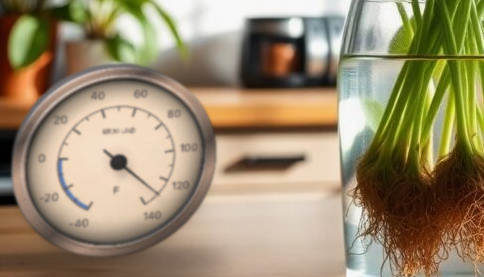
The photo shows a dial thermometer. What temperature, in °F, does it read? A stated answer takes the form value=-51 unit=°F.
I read value=130 unit=°F
